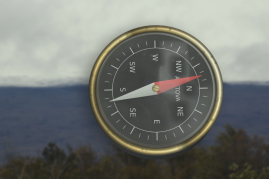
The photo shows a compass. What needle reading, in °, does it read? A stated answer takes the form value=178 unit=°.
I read value=345 unit=°
